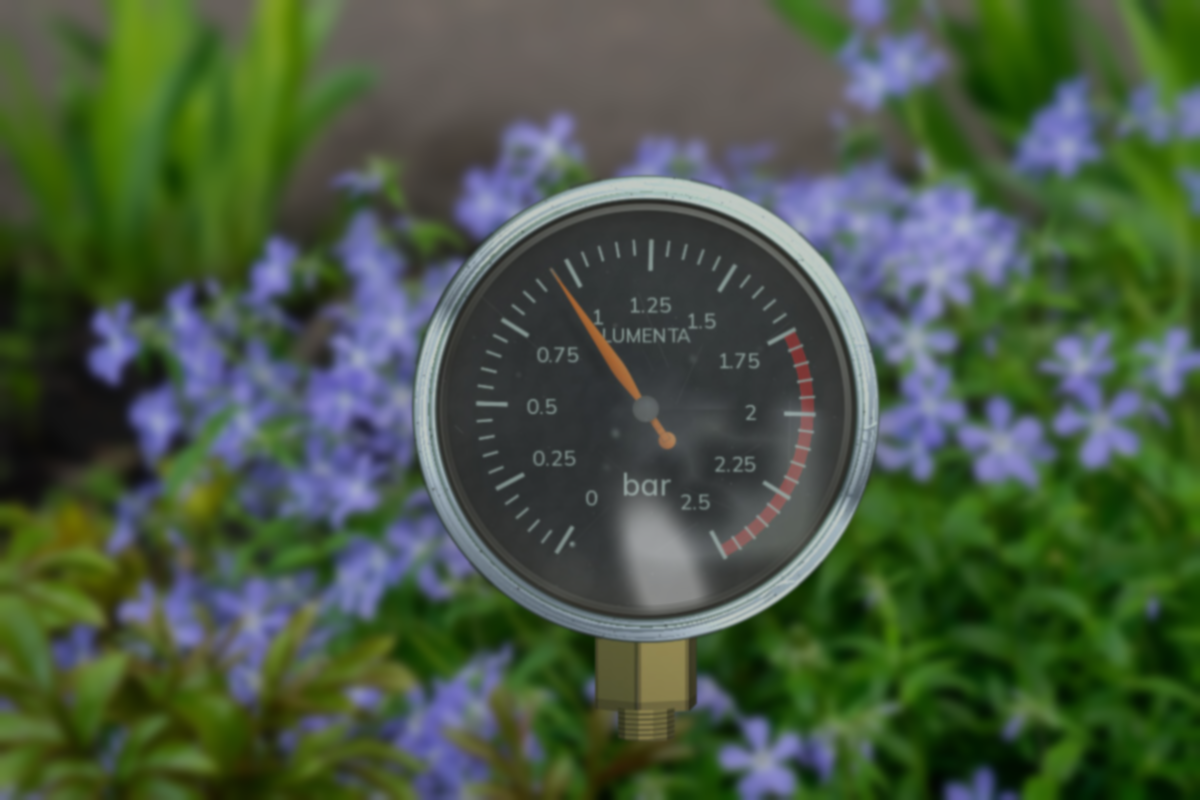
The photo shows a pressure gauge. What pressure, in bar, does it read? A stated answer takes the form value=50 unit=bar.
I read value=0.95 unit=bar
